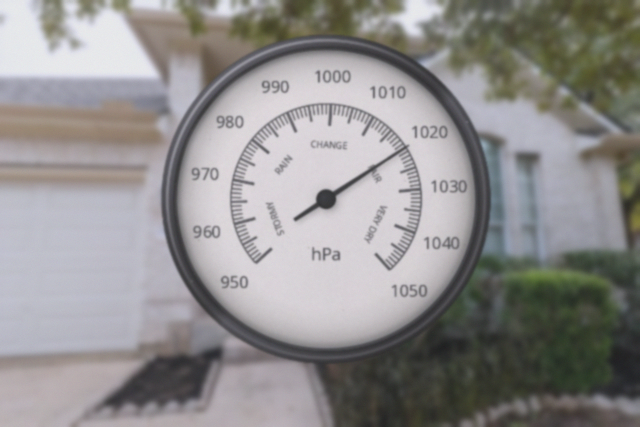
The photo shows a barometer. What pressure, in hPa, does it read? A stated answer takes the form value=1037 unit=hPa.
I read value=1020 unit=hPa
